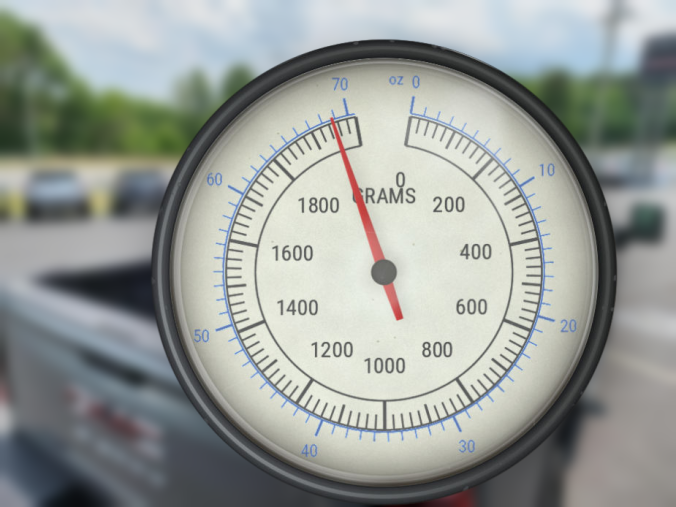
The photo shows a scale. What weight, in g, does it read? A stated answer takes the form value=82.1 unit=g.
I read value=1950 unit=g
